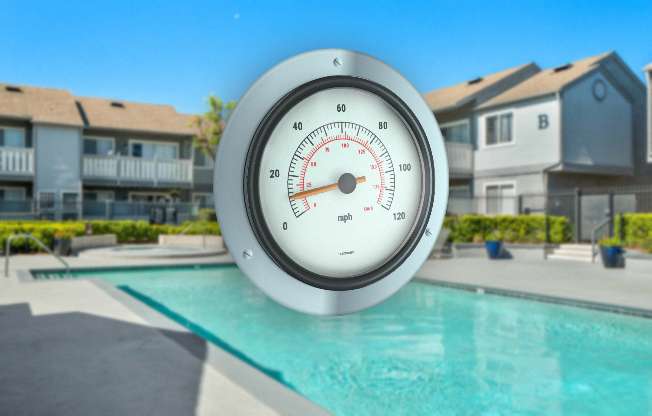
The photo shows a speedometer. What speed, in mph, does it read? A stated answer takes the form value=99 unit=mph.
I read value=10 unit=mph
